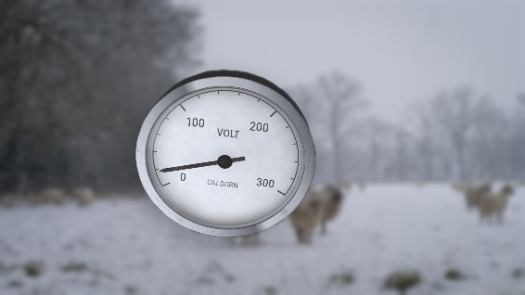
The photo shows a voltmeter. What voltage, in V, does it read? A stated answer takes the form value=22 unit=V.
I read value=20 unit=V
